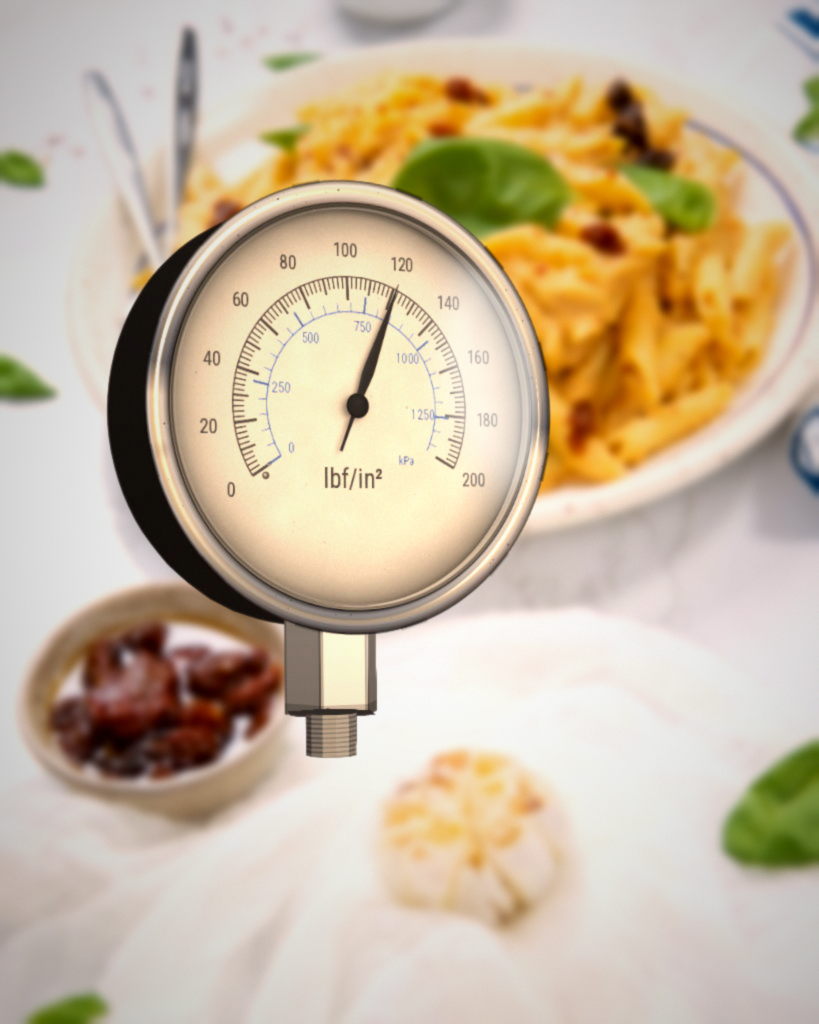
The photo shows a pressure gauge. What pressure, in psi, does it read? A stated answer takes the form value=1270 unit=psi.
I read value=120 unit=psi
